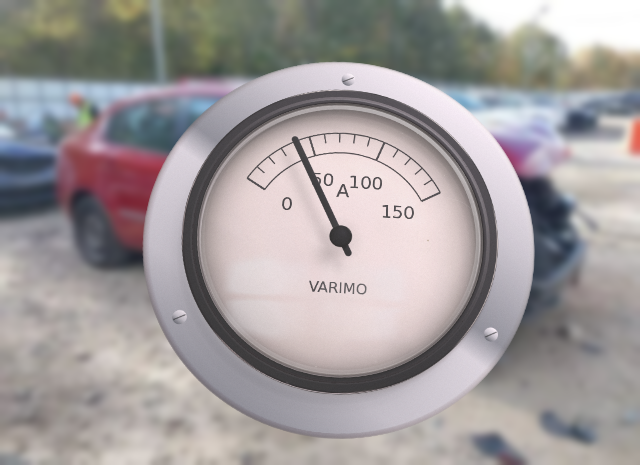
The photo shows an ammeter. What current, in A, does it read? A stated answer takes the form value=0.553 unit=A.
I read value=40 unit=A
